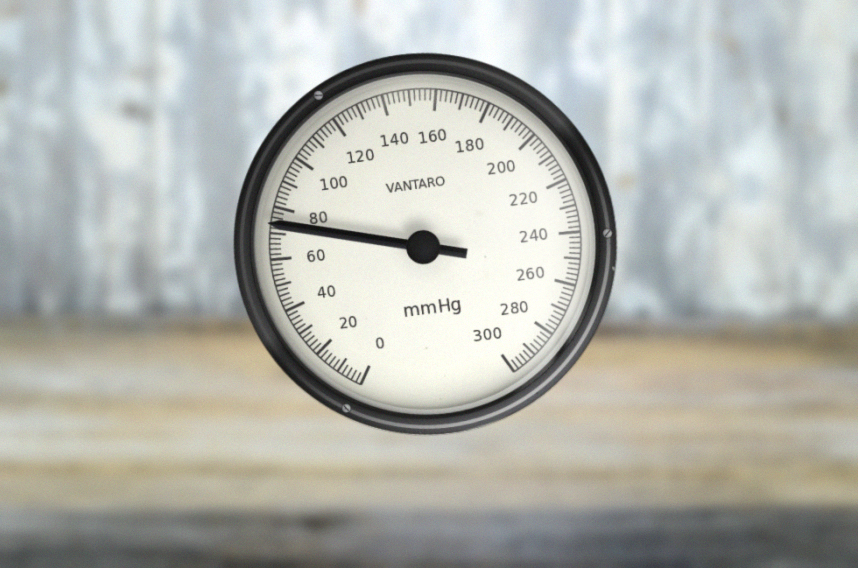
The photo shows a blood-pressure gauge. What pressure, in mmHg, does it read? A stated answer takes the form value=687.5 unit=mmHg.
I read value=74 unit=mmHg
